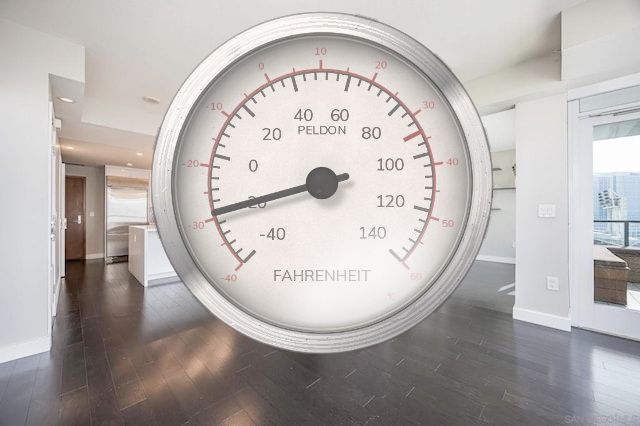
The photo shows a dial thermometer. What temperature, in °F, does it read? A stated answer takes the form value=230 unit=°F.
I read value=-20 unit=°F
